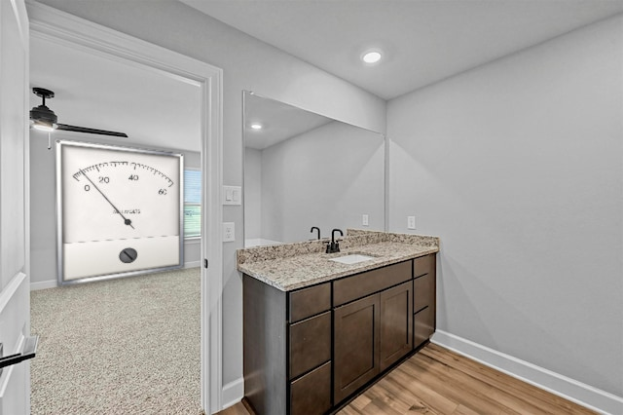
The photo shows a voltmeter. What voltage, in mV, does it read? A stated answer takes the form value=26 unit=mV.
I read value=10 unit=mV
